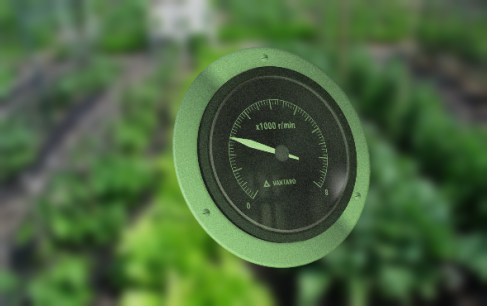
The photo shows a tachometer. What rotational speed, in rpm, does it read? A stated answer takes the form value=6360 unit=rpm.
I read value=2000 unit=rpm
